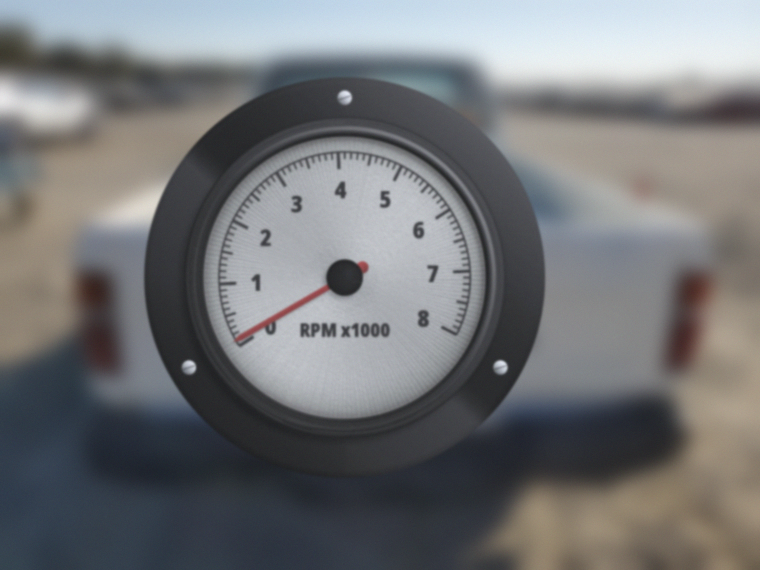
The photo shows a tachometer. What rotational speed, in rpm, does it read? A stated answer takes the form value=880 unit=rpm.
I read value=100 unit=rpm
